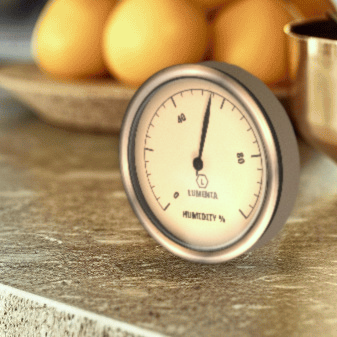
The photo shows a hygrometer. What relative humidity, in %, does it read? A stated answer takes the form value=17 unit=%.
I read value=56 unit=%
